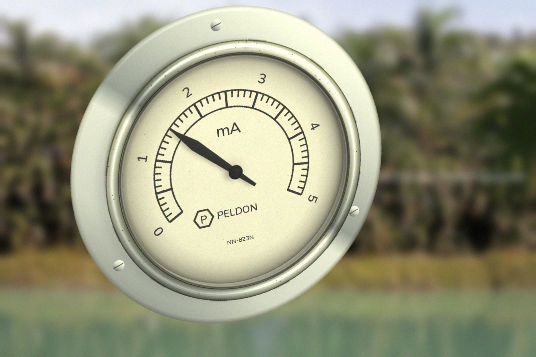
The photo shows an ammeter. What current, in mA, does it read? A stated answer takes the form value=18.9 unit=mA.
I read value=1.5 unit=mA
